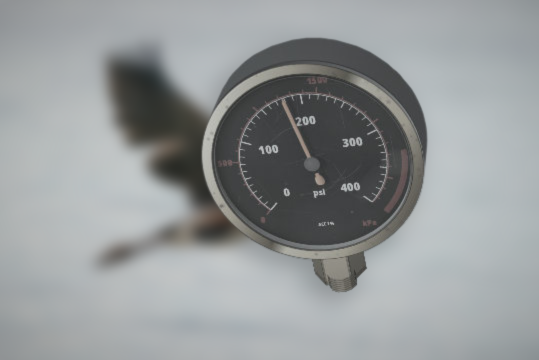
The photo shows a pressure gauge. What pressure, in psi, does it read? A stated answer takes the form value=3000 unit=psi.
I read value=180 unit=psi
